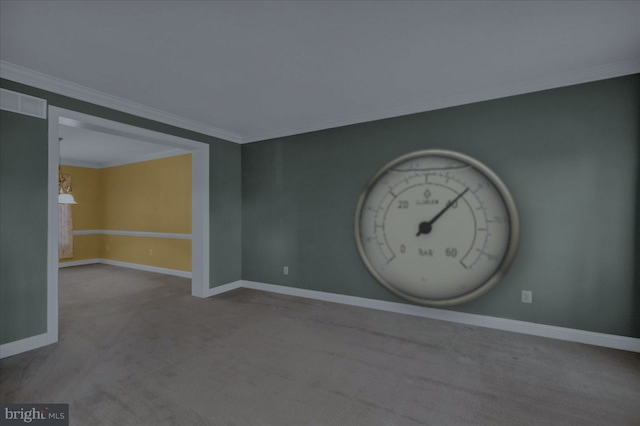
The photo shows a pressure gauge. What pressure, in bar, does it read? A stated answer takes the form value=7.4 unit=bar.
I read value=40 unit=bar
